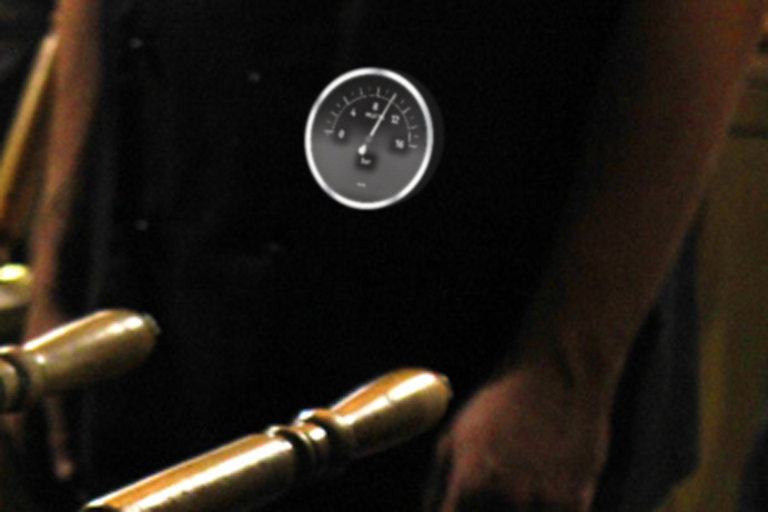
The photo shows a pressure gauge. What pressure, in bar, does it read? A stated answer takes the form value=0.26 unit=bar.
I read value=10 unit=bar
